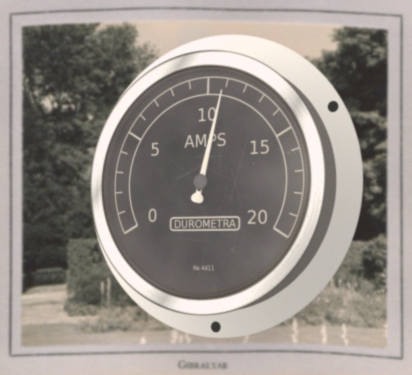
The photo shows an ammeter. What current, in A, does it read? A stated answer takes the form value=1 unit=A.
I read value=11 unit=A
